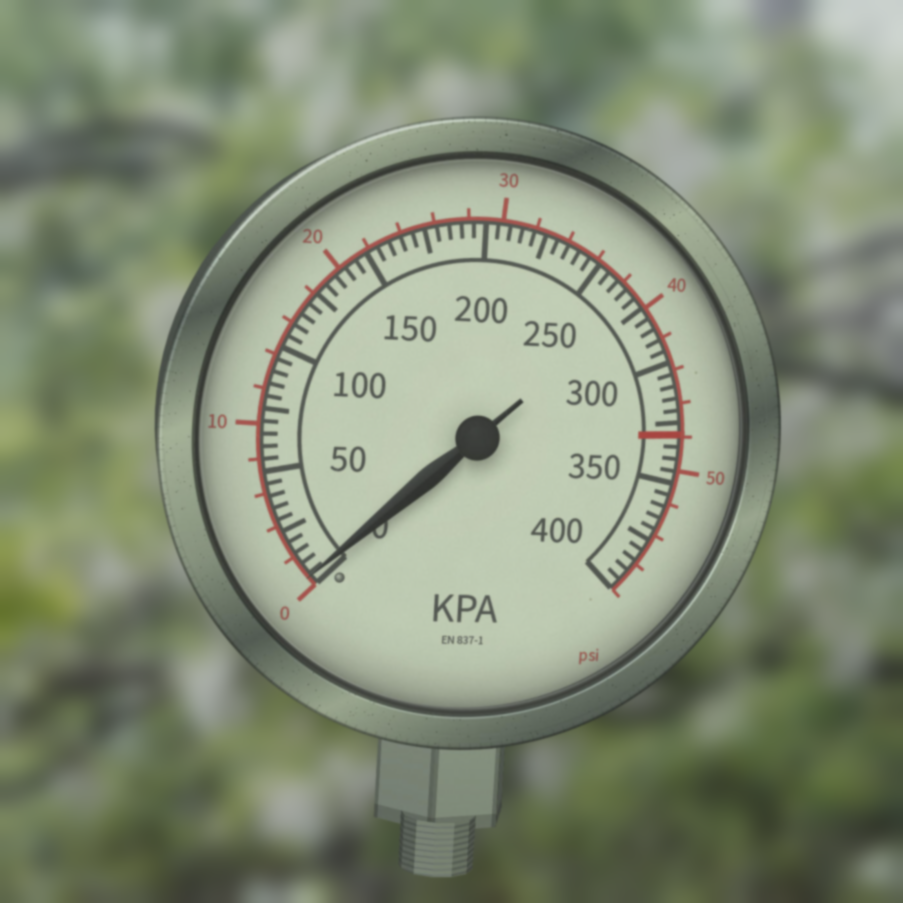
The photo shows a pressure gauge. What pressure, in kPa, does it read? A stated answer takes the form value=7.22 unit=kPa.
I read value=5 unit=kPa
